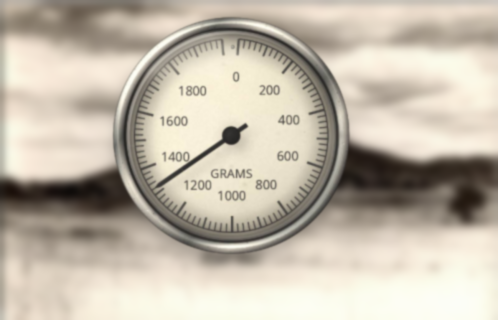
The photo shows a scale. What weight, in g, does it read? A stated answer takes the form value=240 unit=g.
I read value=1320 unit=g
